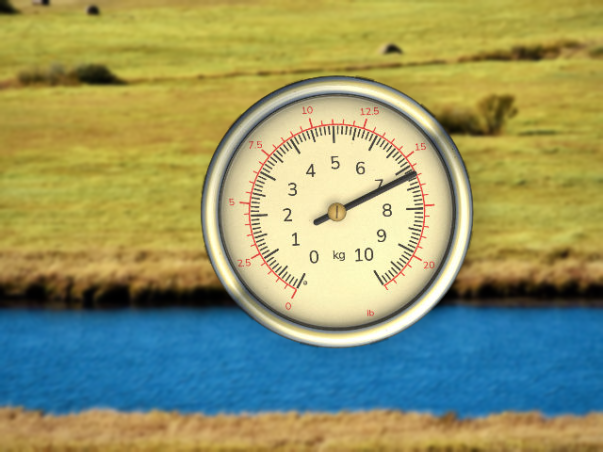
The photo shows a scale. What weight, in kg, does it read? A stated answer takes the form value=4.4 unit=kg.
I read value=7.2 unit=kg
